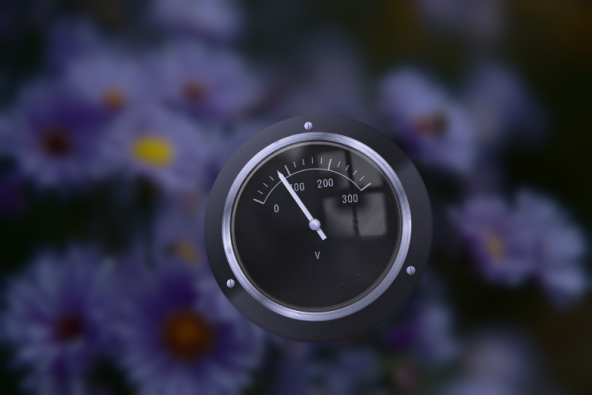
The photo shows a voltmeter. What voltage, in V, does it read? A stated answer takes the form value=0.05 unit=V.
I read value=80 unit=V
